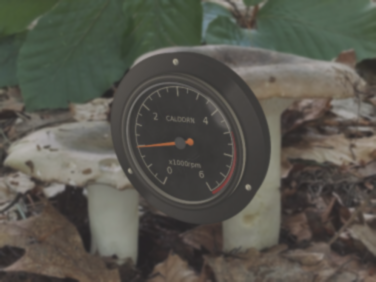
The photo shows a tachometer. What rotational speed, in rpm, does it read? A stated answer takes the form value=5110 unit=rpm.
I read value=1000 unit=rpm
